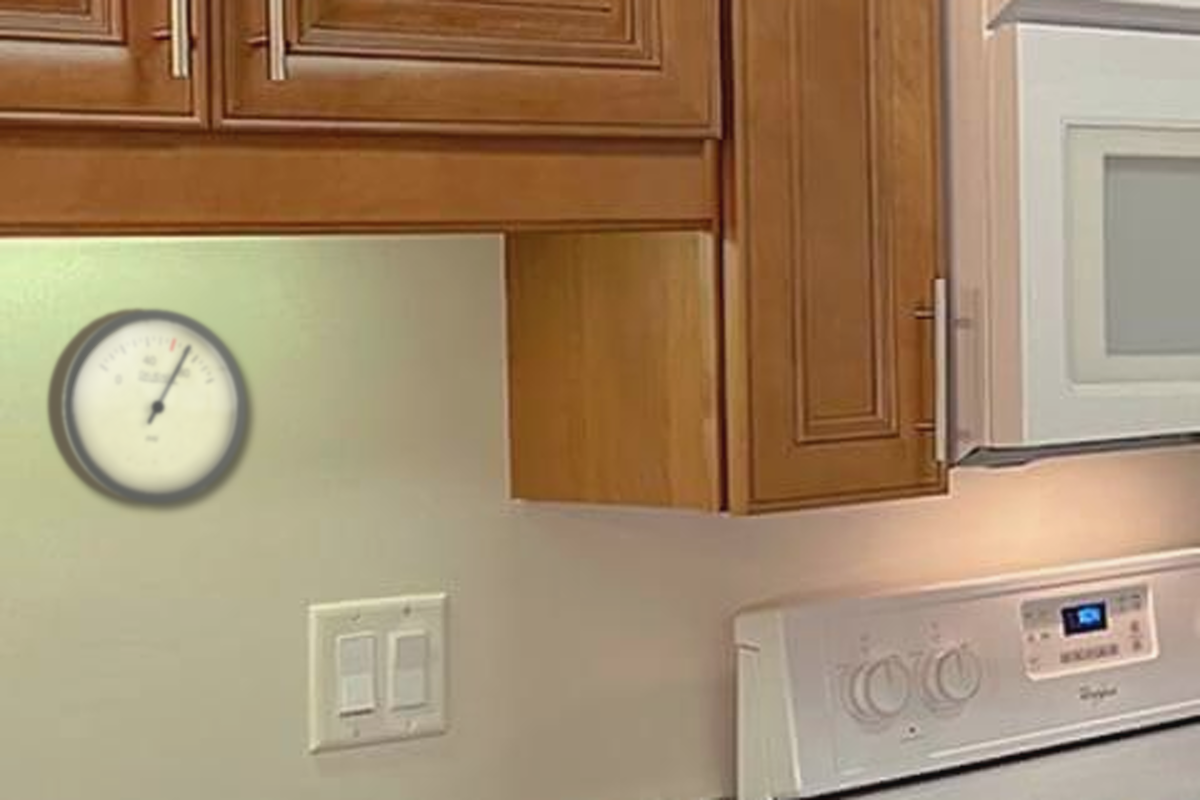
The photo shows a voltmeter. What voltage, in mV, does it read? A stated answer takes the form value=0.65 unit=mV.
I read value=70 unit=mV
